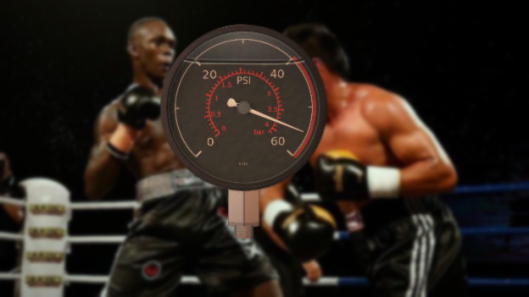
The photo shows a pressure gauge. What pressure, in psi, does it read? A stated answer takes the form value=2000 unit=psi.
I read value=55 unit=psi
